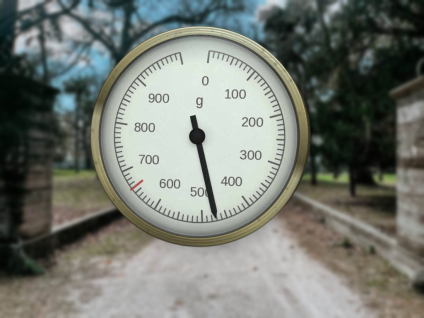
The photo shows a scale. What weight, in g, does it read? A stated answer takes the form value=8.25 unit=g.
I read value=470 unit=g
